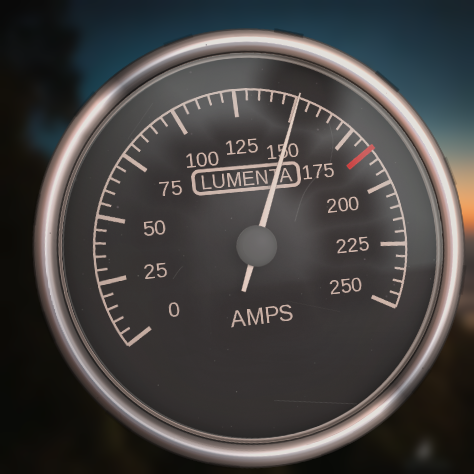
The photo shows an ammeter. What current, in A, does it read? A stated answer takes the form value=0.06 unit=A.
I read value=150 unit=A
